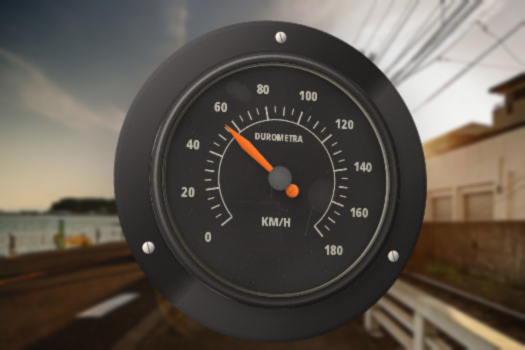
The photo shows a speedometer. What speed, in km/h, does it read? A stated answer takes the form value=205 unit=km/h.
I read value=55 unit=km/h
